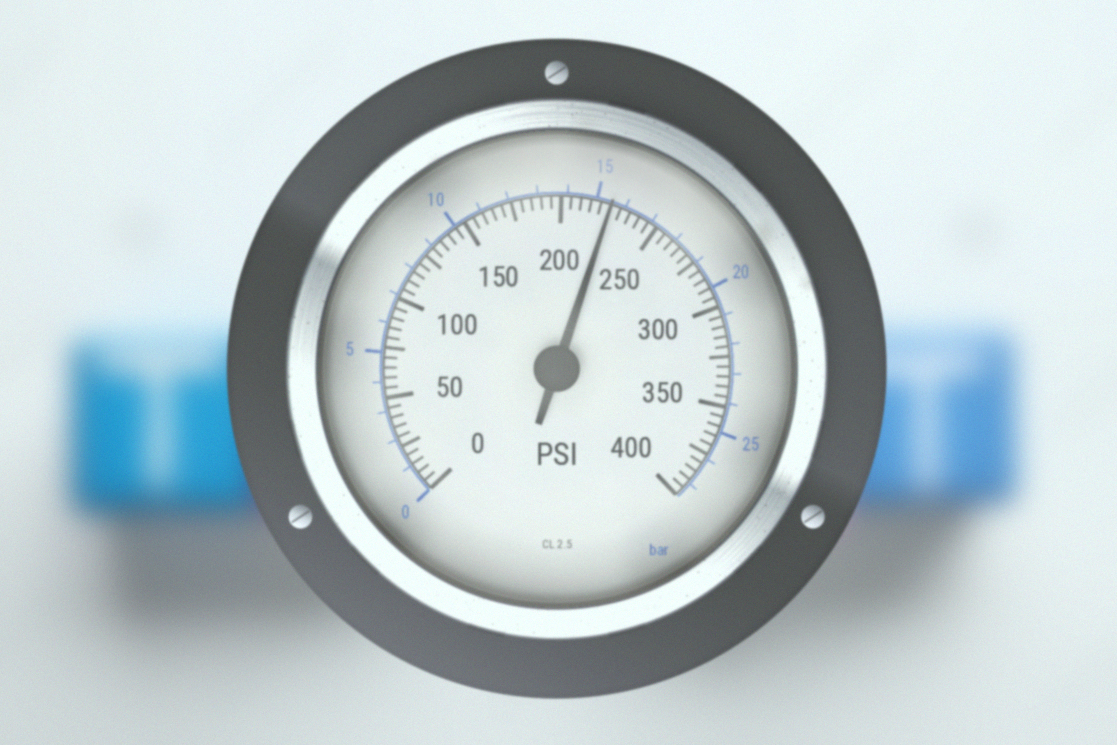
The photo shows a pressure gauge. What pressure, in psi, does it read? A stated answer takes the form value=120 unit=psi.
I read value=225 unit=psi
